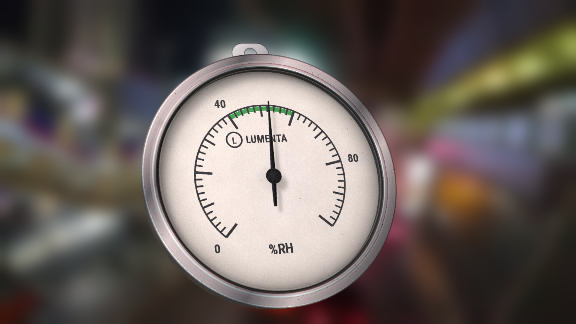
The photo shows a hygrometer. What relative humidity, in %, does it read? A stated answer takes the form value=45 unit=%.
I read value=52 unit=%
